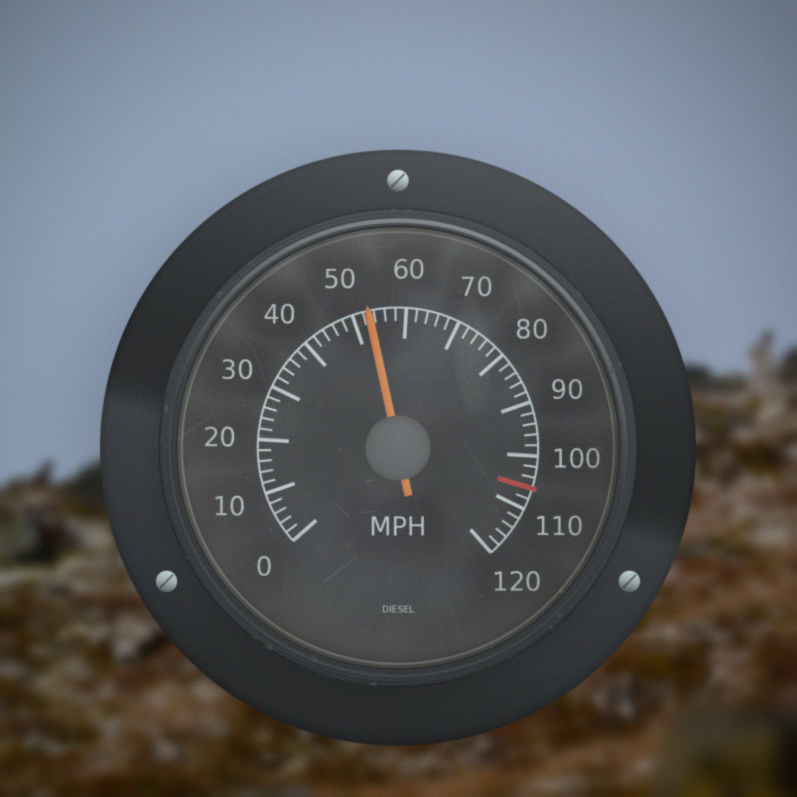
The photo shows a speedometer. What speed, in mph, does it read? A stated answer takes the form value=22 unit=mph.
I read value=53 unit=mph
